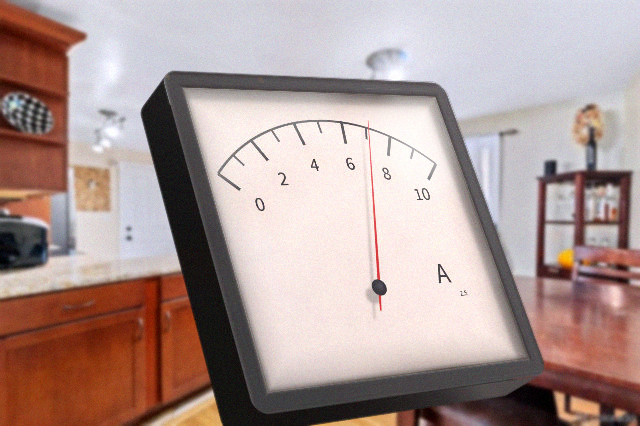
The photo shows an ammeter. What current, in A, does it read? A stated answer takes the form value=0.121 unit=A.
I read value=7 unit=A
